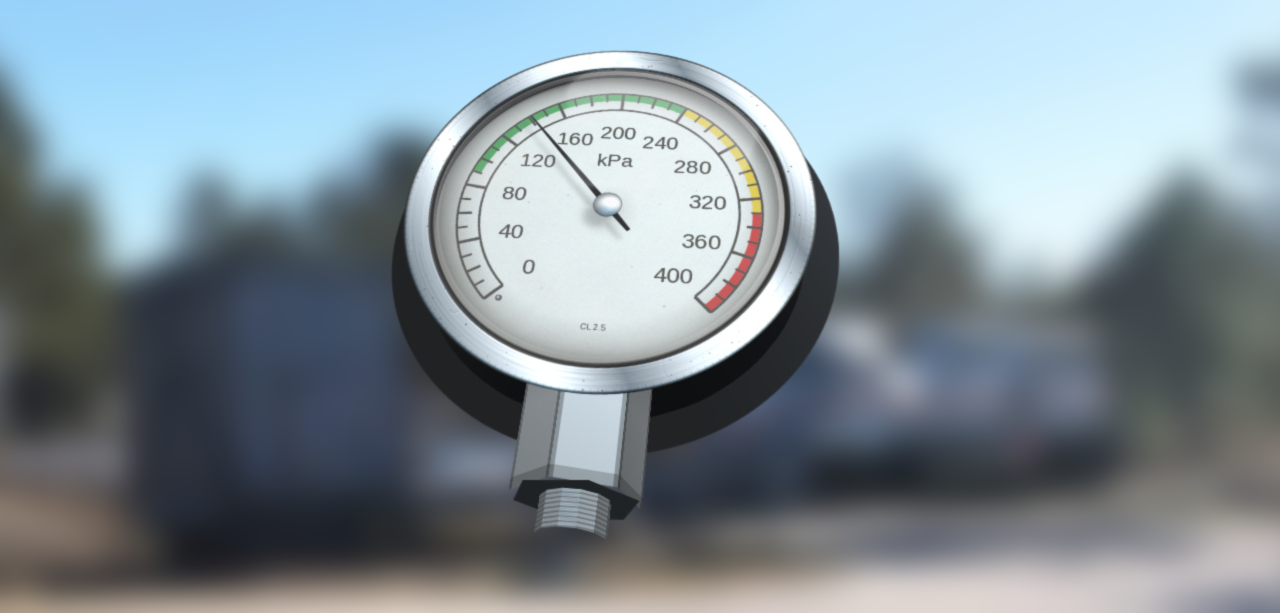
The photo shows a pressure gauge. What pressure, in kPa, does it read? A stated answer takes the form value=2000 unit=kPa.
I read value=140 unit=kPa
